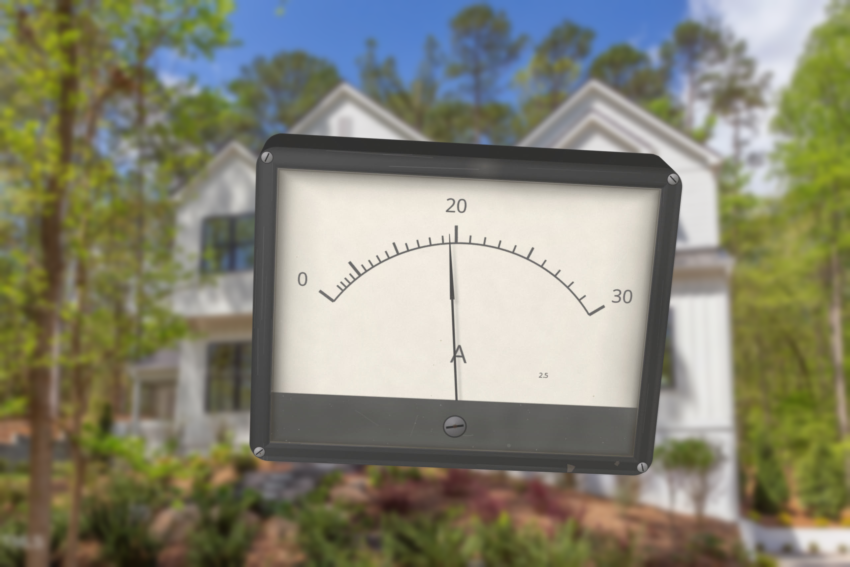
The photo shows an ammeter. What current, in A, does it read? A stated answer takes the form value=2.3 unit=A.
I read value=19.5 unit=A
